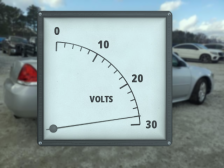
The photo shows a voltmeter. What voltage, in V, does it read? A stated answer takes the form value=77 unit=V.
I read value=28 unit=V
